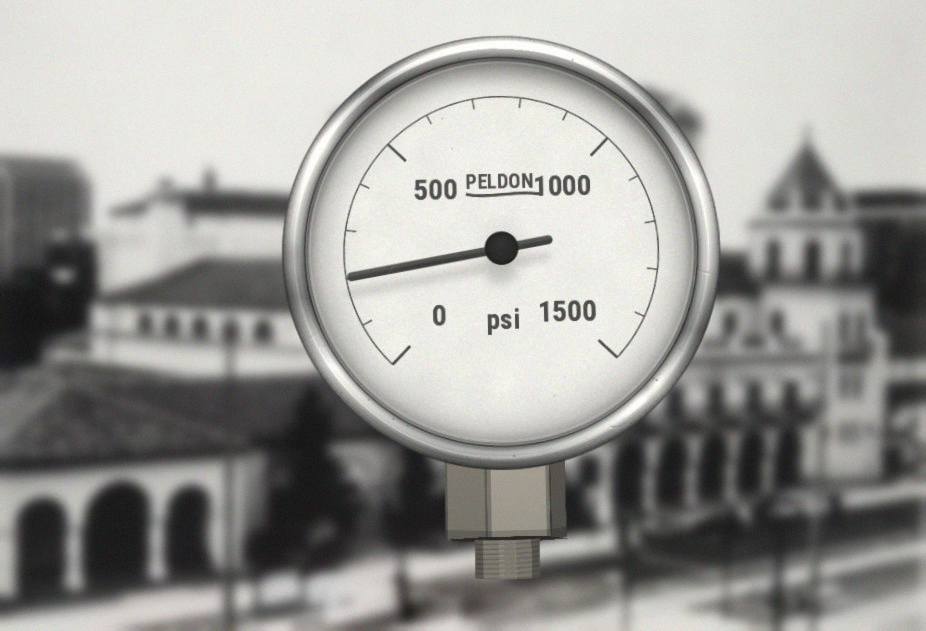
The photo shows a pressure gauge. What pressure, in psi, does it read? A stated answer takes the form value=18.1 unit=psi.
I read value=200 unit=psi
